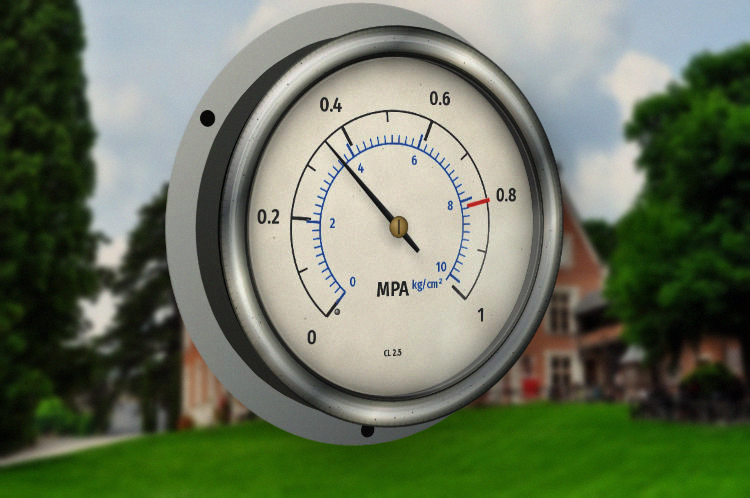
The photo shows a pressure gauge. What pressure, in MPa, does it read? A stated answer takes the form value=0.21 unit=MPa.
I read value=0.35 unit=MPa
